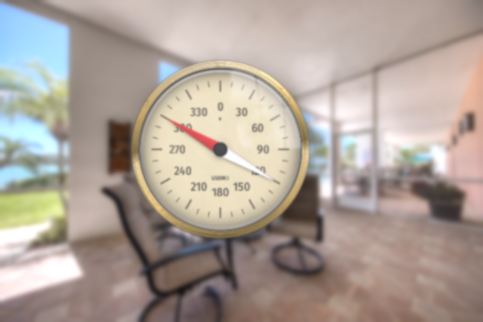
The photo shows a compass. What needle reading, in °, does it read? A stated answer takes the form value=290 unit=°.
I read value=300 unit=°
